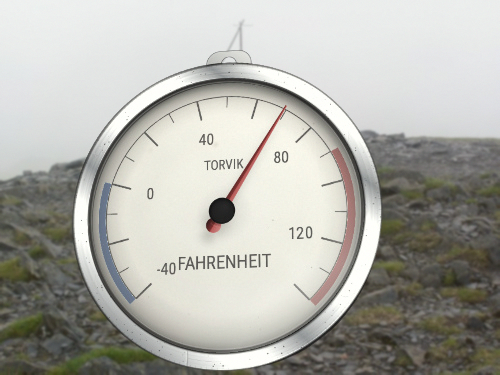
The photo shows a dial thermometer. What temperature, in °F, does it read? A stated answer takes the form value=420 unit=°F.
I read value=70 unit=°F
